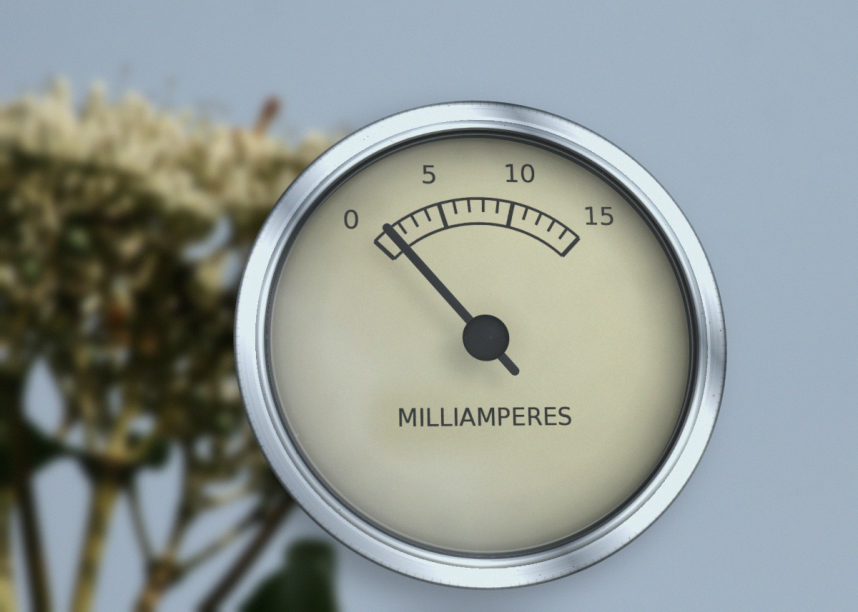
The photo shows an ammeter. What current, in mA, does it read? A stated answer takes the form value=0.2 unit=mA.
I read value=1 unit=mA
